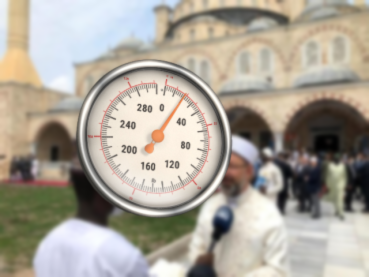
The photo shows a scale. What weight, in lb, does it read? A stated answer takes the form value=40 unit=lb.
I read value=20 unit=lb
